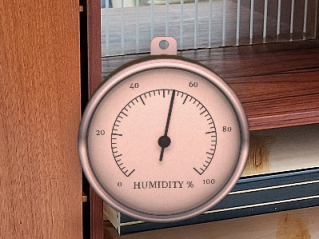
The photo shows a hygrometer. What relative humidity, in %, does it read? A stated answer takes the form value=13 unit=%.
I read value=54 unit=%
